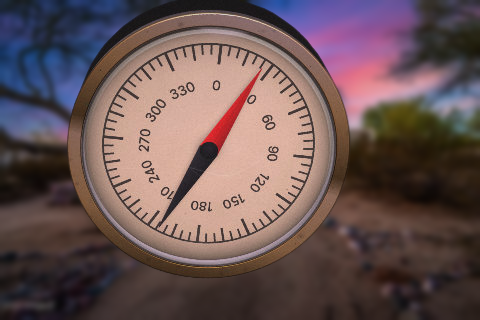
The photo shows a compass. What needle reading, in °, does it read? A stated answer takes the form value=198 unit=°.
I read value=25 unit=°
